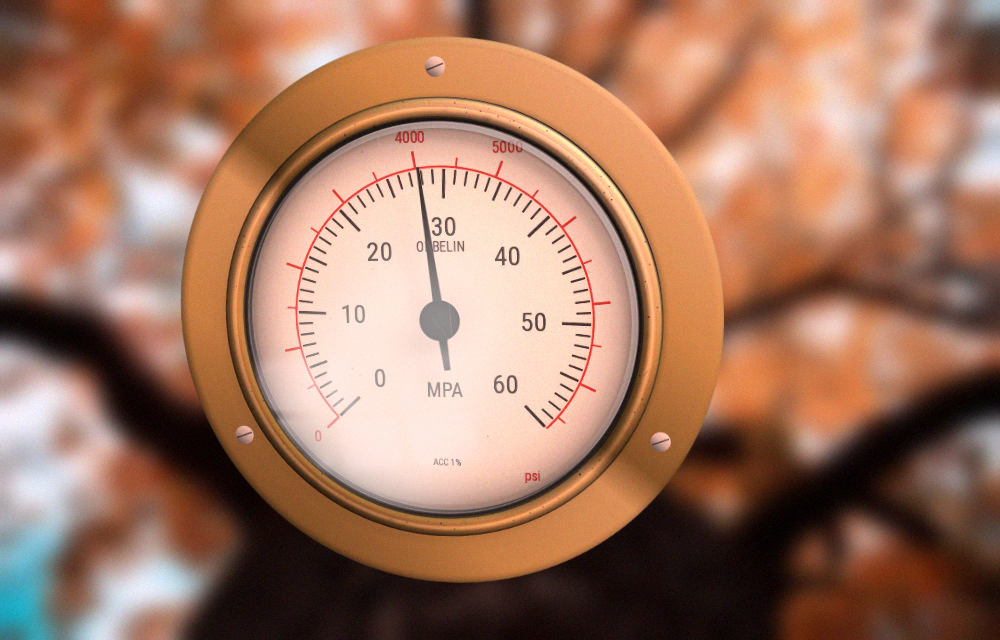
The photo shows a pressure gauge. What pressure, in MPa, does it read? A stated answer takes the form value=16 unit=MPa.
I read value=28 unit=MPa
